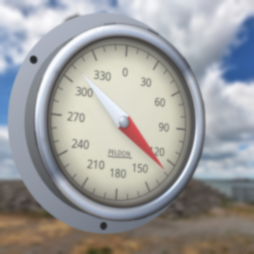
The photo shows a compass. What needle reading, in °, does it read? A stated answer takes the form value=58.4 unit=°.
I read value=130 unit=°
